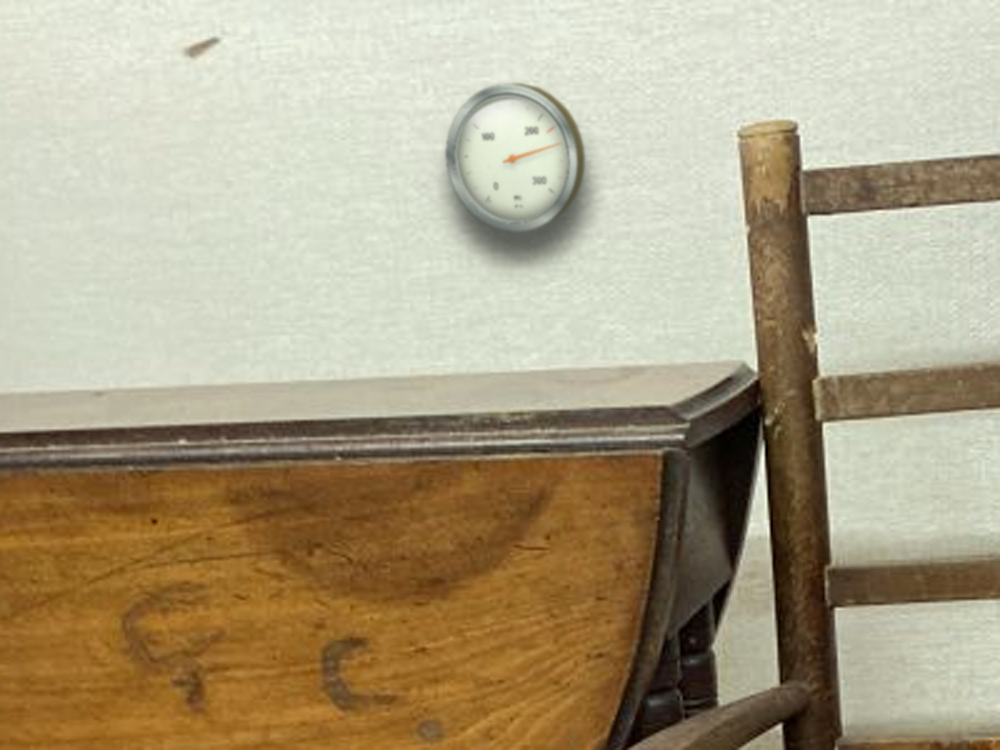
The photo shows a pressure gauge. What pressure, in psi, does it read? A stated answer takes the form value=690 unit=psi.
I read value=240 unit=psi
